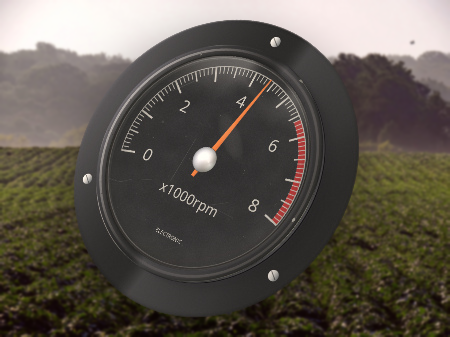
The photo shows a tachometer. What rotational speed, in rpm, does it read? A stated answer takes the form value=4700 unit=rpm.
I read value=4500 unit=rpm
